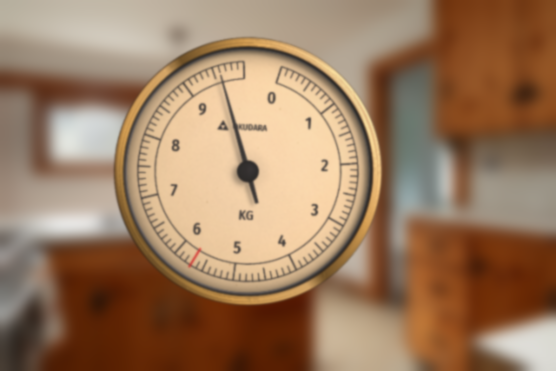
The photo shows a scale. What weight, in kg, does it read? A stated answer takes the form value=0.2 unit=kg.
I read value=9.6 unit=kg
